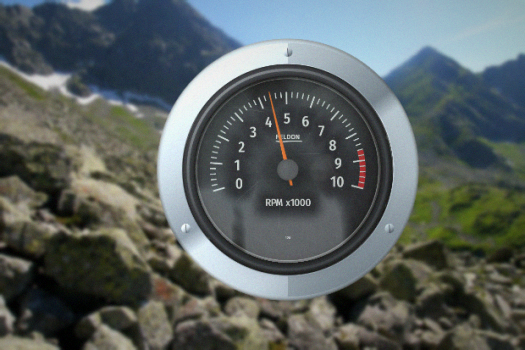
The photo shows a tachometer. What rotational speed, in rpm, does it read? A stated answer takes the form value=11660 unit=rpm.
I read value=4400 unit=rpm
